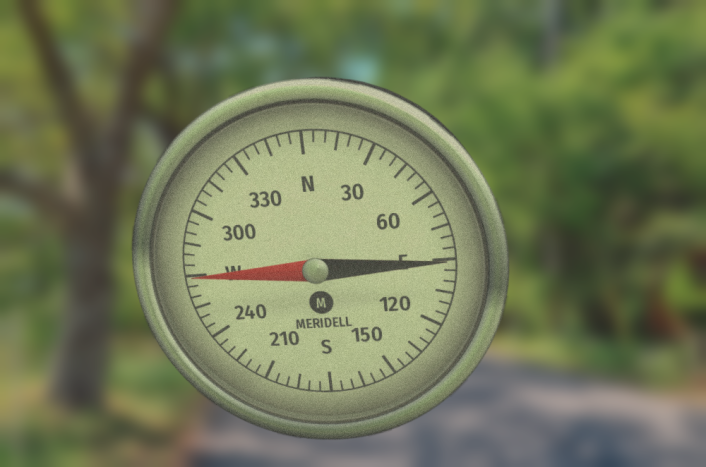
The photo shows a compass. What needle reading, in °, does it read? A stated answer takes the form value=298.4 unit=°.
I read value=270 unit=°
